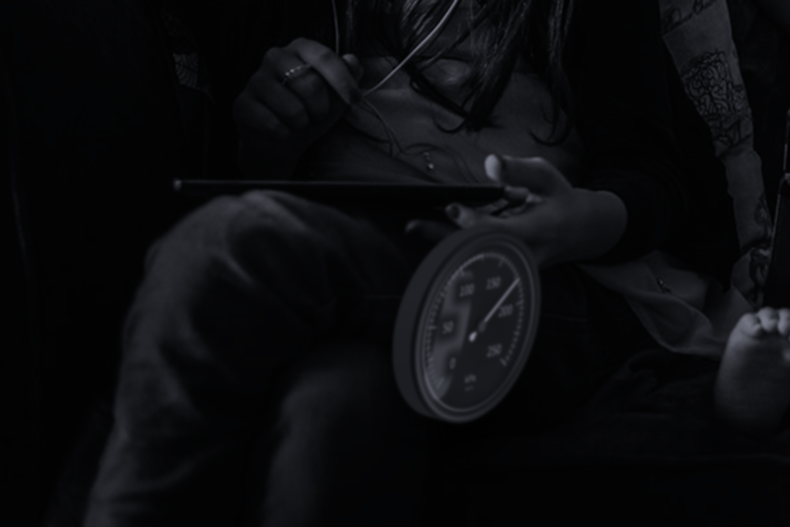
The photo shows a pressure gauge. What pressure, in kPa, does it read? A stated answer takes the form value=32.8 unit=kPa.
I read value=175 unit=kPa
